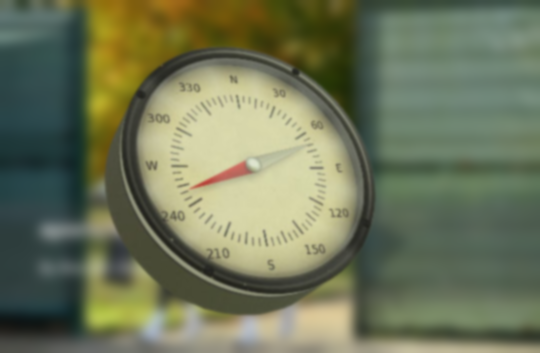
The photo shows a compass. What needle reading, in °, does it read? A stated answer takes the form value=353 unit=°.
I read value=250 unit=°
